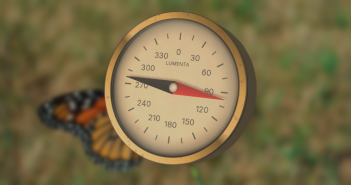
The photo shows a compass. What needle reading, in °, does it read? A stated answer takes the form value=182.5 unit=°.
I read value=97.5 unit=°
